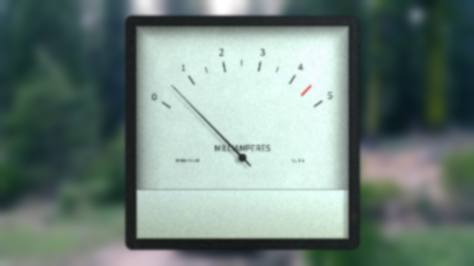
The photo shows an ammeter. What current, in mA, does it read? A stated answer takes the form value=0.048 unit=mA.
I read value=0.5 unit=mA
